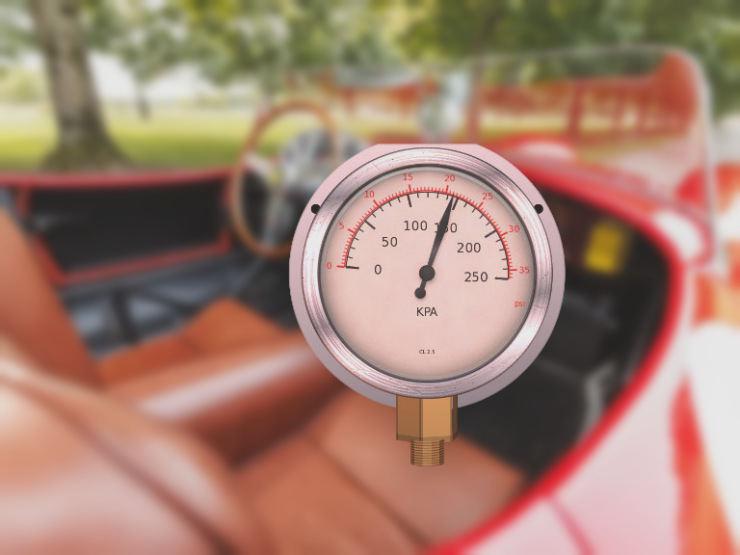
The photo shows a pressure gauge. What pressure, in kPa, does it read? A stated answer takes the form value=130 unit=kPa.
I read value=145 unit=kPa
